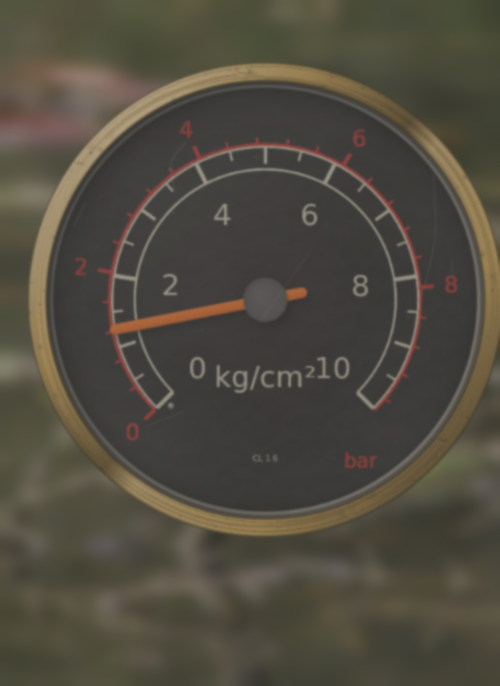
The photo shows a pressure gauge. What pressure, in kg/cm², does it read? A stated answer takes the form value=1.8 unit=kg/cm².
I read value=1.25 unit=kg/cm²
